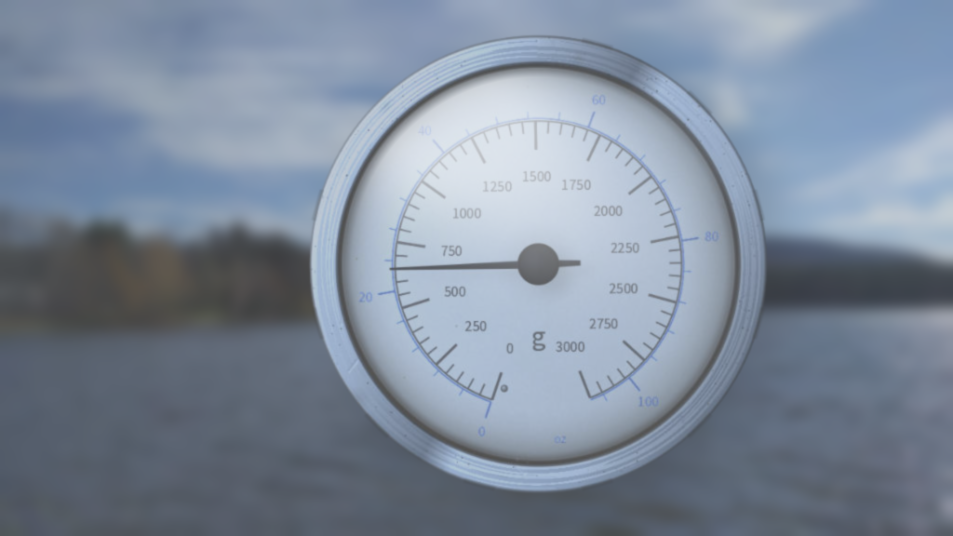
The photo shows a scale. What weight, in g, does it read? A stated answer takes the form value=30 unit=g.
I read value=650 unit=g
